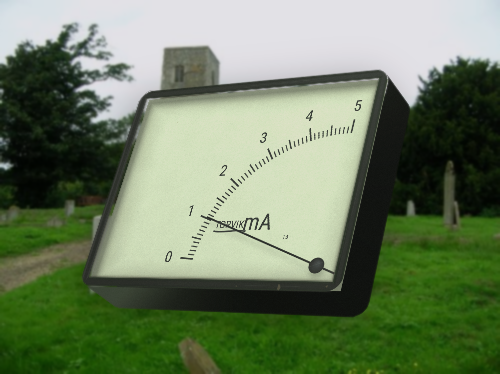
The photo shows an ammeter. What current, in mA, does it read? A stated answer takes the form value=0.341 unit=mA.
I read value=1 unit=mA
